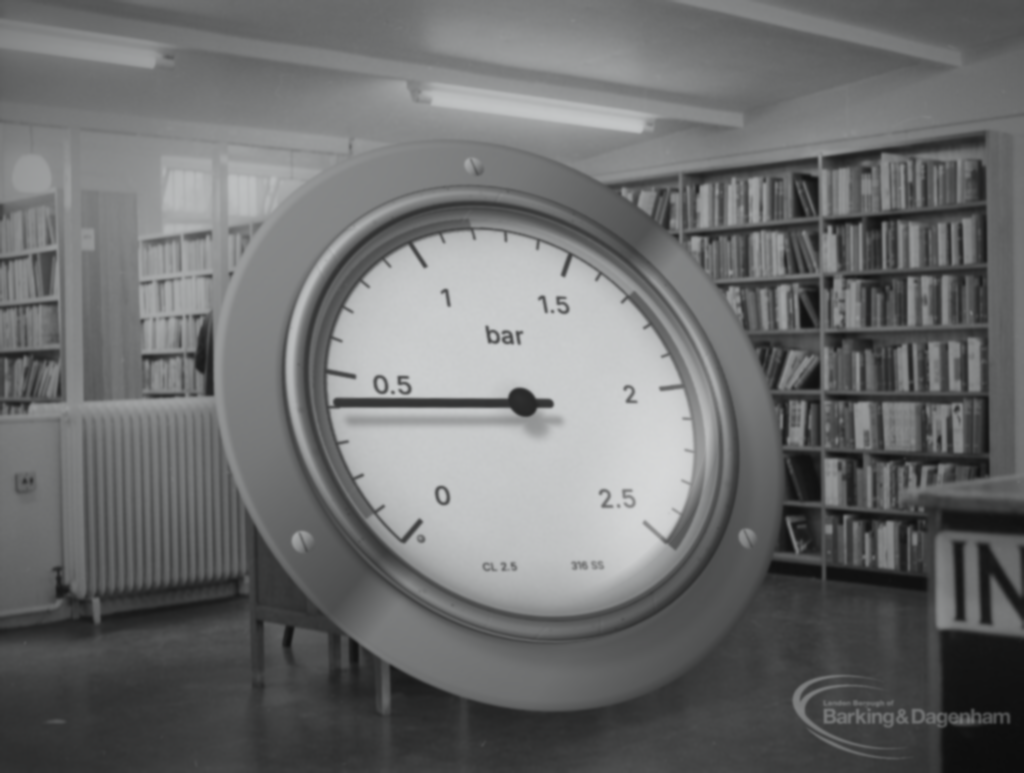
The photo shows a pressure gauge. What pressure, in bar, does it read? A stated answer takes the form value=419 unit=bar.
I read value=0.4 unit=bar
